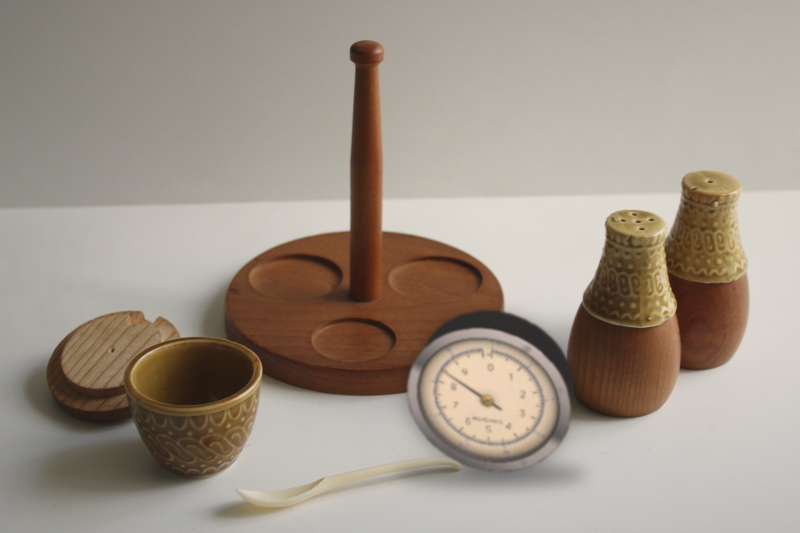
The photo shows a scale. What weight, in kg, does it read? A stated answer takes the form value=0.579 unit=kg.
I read value=8.5 unit=kg
